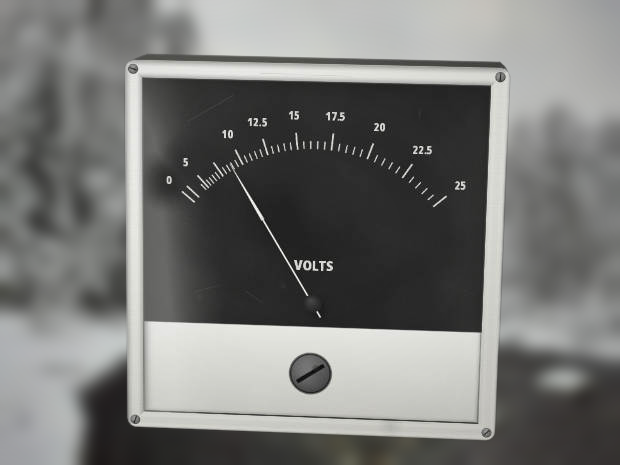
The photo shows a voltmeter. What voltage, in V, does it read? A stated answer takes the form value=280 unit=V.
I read value=9 unit=V
